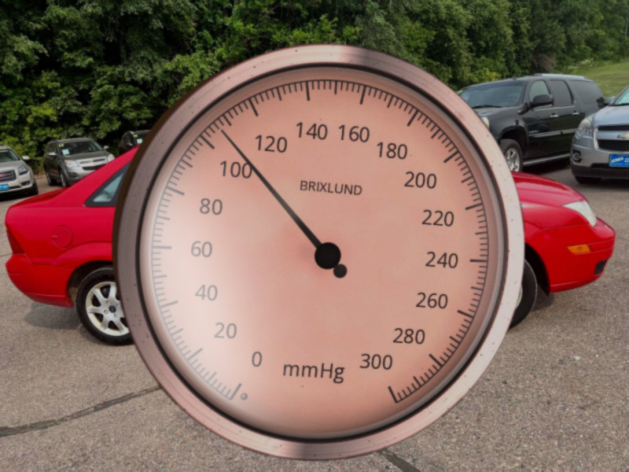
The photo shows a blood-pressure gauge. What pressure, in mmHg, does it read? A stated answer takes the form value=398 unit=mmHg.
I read value=106 unit=mmHg
